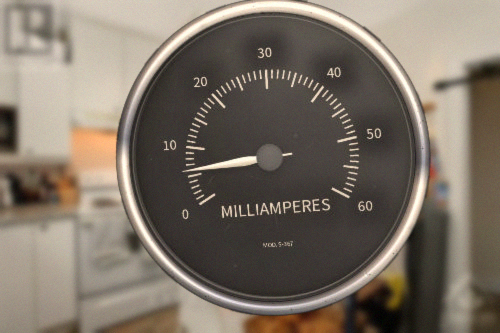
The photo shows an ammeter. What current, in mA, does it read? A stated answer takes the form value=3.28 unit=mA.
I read value=6 unit=mA
